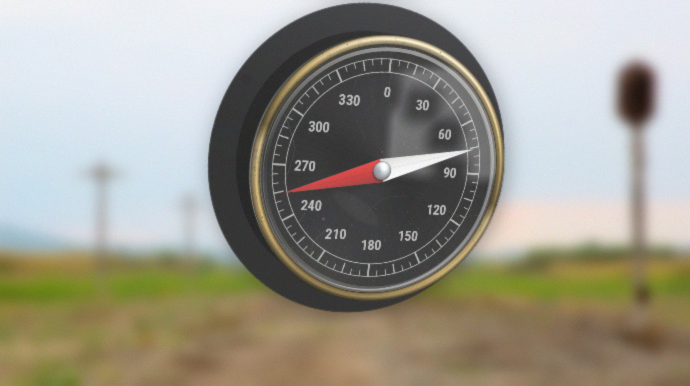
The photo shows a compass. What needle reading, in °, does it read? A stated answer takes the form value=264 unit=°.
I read value=255 unit=°
